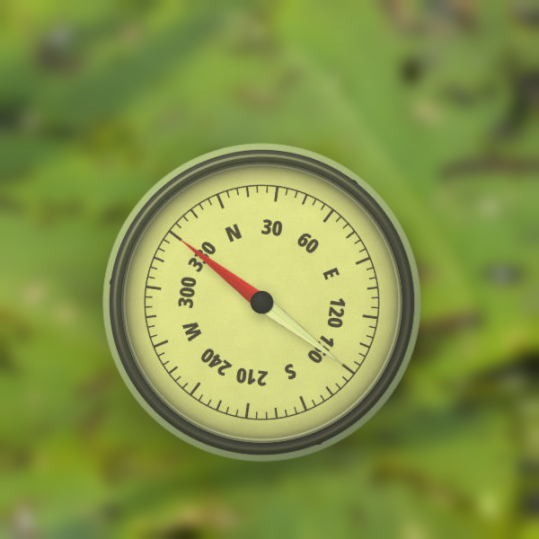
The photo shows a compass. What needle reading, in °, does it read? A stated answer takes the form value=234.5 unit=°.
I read value=330 unit=°
